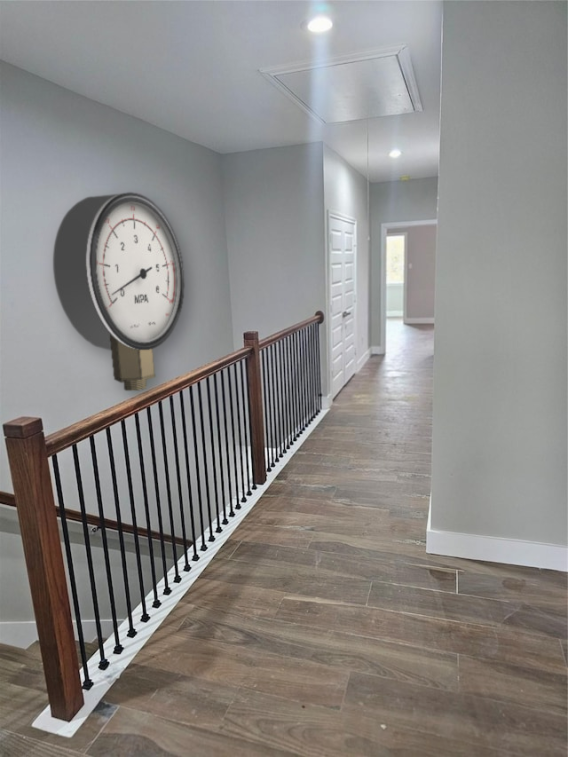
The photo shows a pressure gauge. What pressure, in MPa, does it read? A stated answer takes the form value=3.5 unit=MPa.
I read value=0.25 unit=MPa
